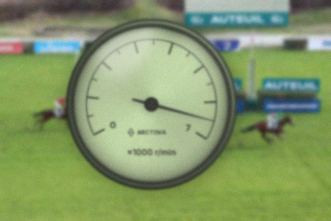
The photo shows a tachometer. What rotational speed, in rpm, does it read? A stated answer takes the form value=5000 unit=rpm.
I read value=6500 unit=rpm
